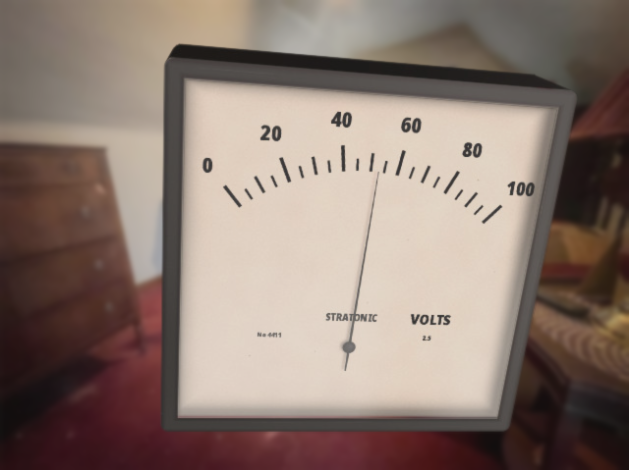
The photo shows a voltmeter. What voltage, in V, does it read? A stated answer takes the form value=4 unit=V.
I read value=52.5 unit=V
